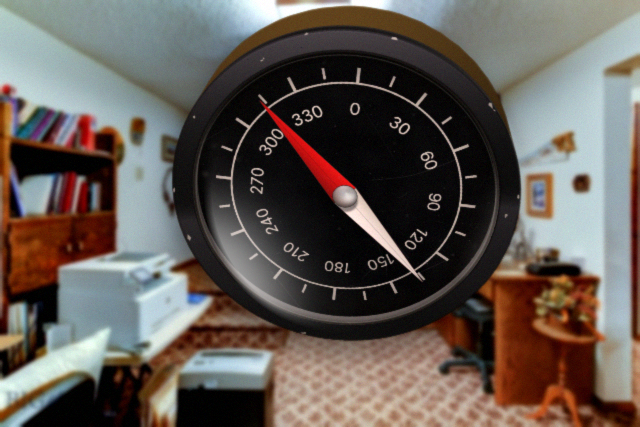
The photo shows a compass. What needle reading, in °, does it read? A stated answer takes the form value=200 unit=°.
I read value=315 unit=°
